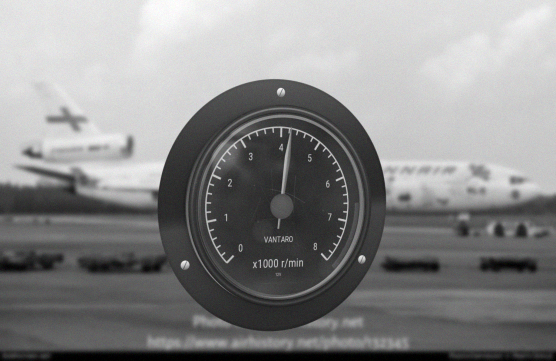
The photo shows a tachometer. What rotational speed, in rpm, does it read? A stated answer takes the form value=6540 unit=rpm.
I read value=4200 unit=rpm
